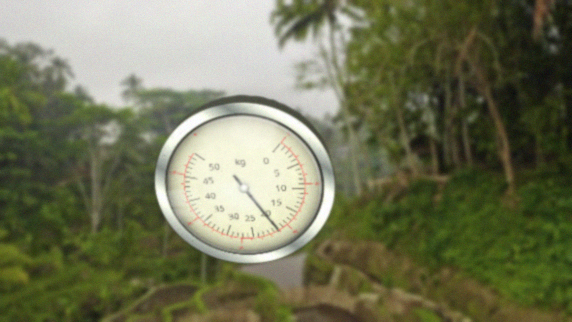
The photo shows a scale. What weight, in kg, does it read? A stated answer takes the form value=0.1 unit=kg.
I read value=20 unit=kg
